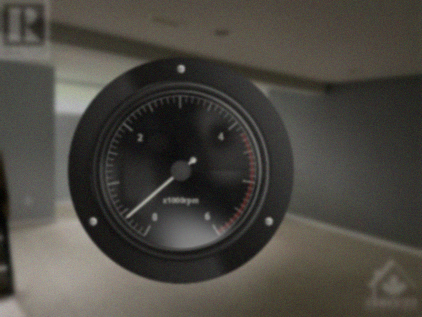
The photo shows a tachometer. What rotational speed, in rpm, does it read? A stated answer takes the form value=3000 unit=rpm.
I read value=400 unit=rpm
